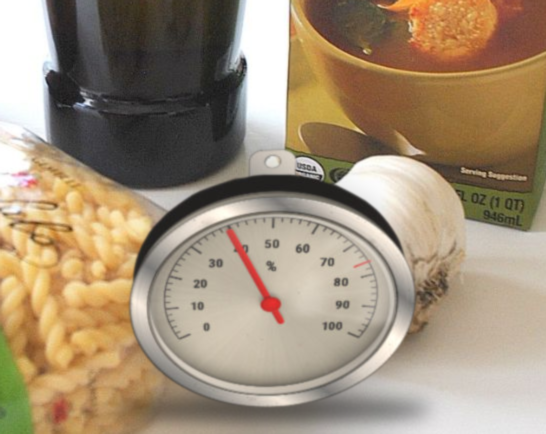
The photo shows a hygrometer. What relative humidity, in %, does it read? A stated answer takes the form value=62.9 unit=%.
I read value=40 unit=%
